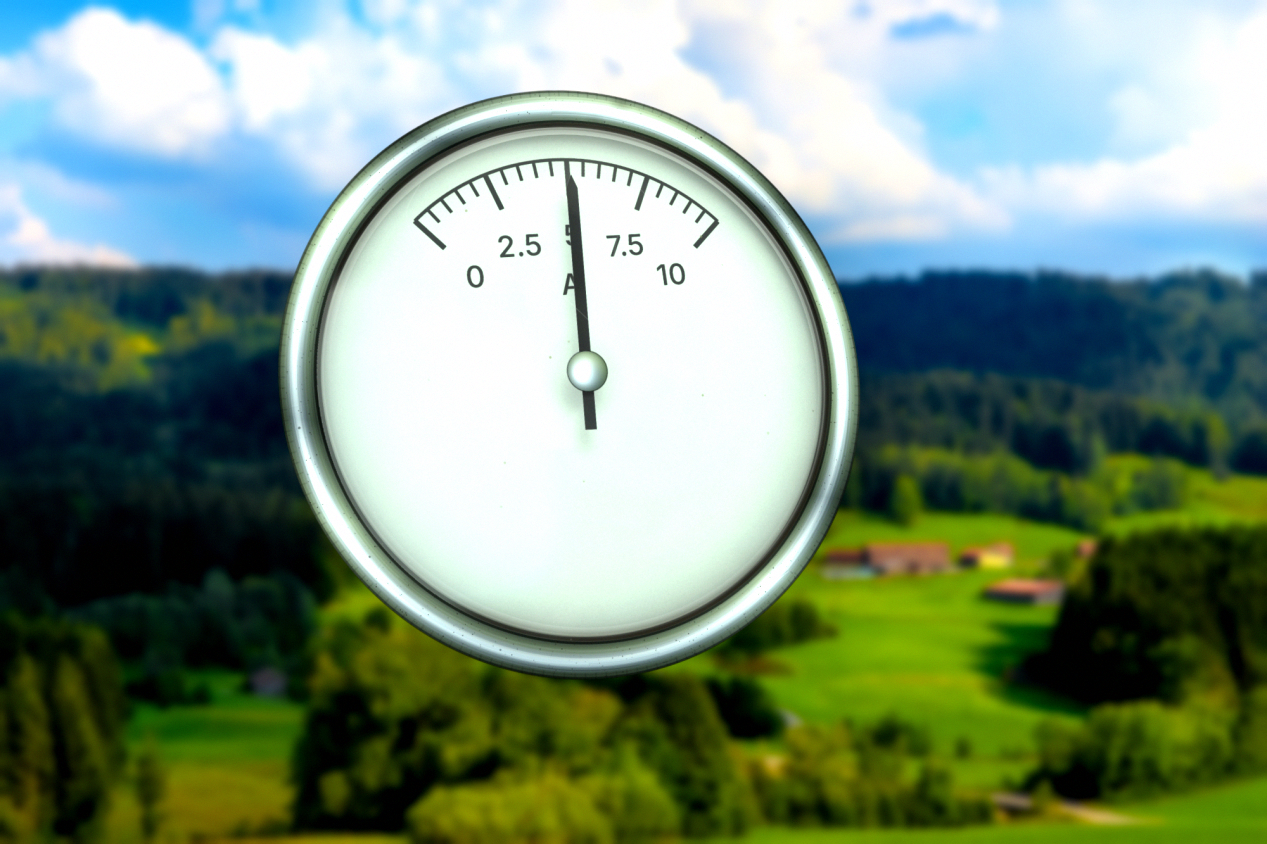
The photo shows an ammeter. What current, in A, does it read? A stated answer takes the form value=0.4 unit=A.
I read value=5 unit=A
